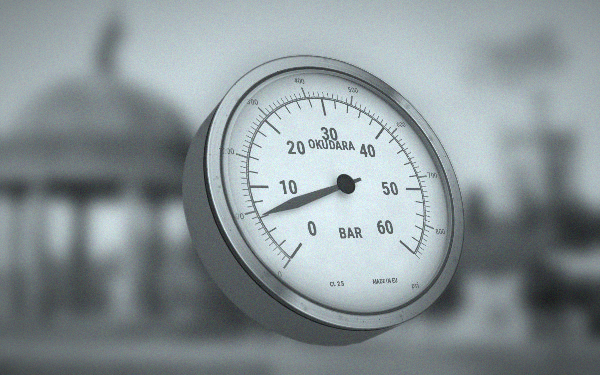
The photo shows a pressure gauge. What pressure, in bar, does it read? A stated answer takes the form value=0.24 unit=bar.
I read value=6 unit=bar
